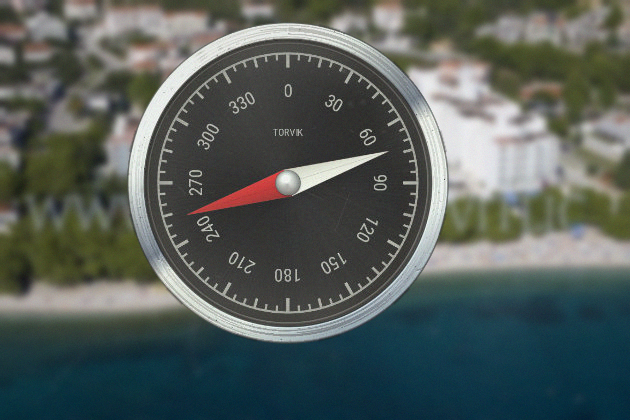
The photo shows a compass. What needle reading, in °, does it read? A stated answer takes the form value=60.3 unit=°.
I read value=252.5 unit=°
